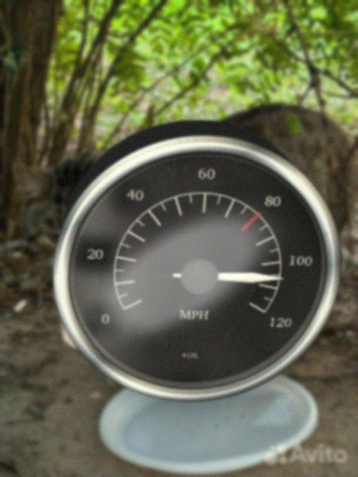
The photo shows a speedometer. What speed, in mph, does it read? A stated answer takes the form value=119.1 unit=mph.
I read value=105 unit=mph
